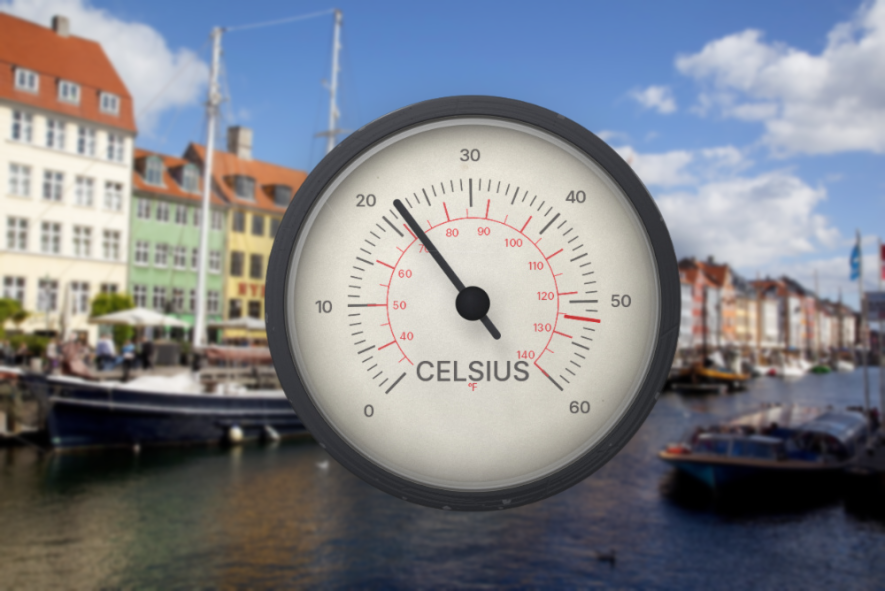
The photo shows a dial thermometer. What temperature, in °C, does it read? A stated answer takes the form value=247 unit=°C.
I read value=22 unit=°C
